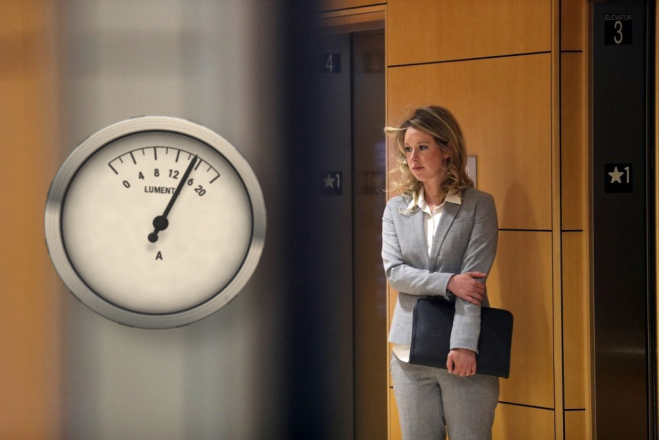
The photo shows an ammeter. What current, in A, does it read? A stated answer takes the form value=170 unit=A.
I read value=15 unit=A
